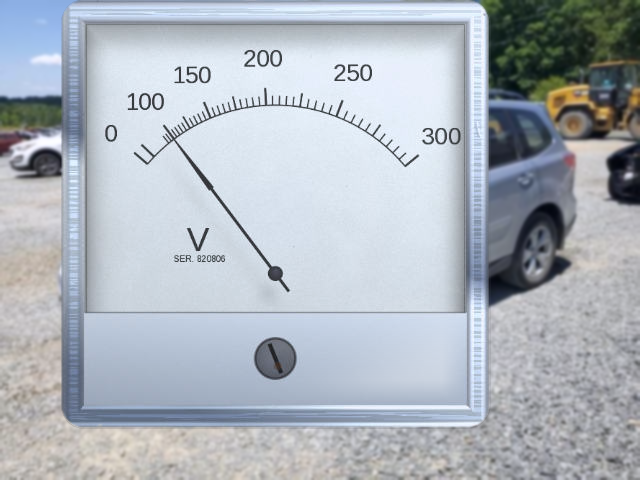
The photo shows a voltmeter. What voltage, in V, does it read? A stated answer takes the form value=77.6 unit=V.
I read value=100 unit=V
